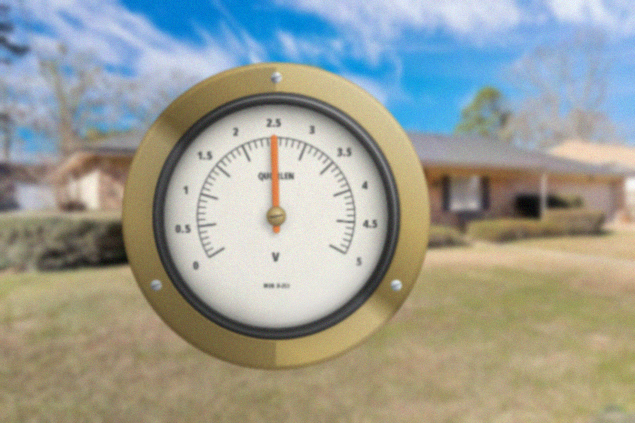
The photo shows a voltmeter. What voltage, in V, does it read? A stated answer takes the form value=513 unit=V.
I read value=2.5 unit=V
